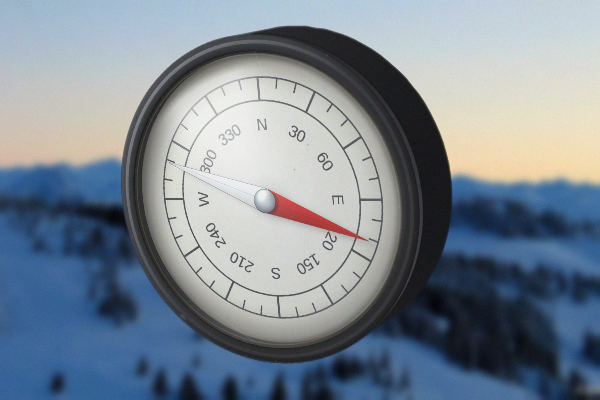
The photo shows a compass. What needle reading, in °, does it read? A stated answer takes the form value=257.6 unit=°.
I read value=110 unit=°
